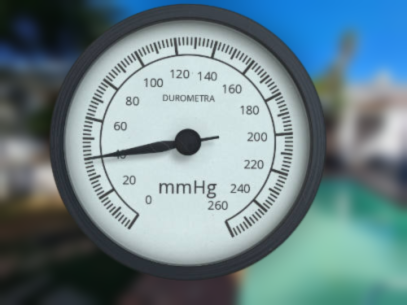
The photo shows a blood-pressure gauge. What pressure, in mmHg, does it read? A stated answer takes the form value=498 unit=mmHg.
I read value=40 unit=mmHg
